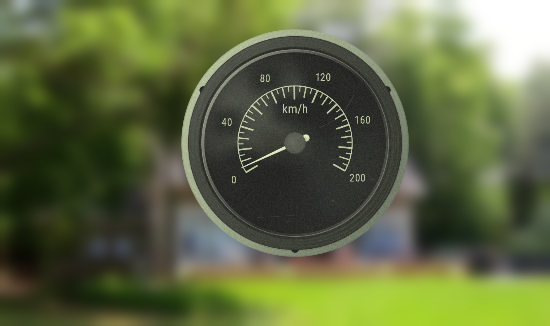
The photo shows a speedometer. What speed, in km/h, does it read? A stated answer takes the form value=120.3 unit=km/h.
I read value=5 unit=km/h
